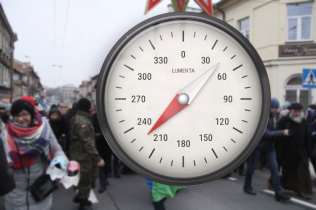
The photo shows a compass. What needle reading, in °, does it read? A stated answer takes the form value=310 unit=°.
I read value=225 unit=°
